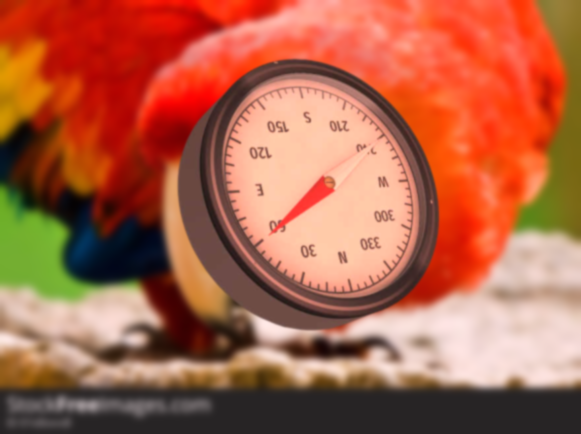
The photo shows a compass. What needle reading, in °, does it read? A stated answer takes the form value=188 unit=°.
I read value=60 unit=°
